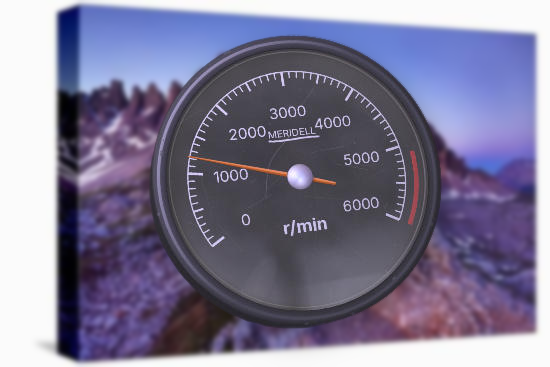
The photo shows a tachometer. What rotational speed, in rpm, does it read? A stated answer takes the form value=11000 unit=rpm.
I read value=1200 unit=rpm
